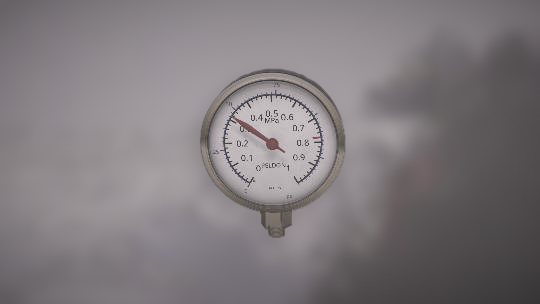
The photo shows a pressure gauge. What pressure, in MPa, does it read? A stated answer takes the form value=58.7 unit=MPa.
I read value=0.32 unit=MPa
